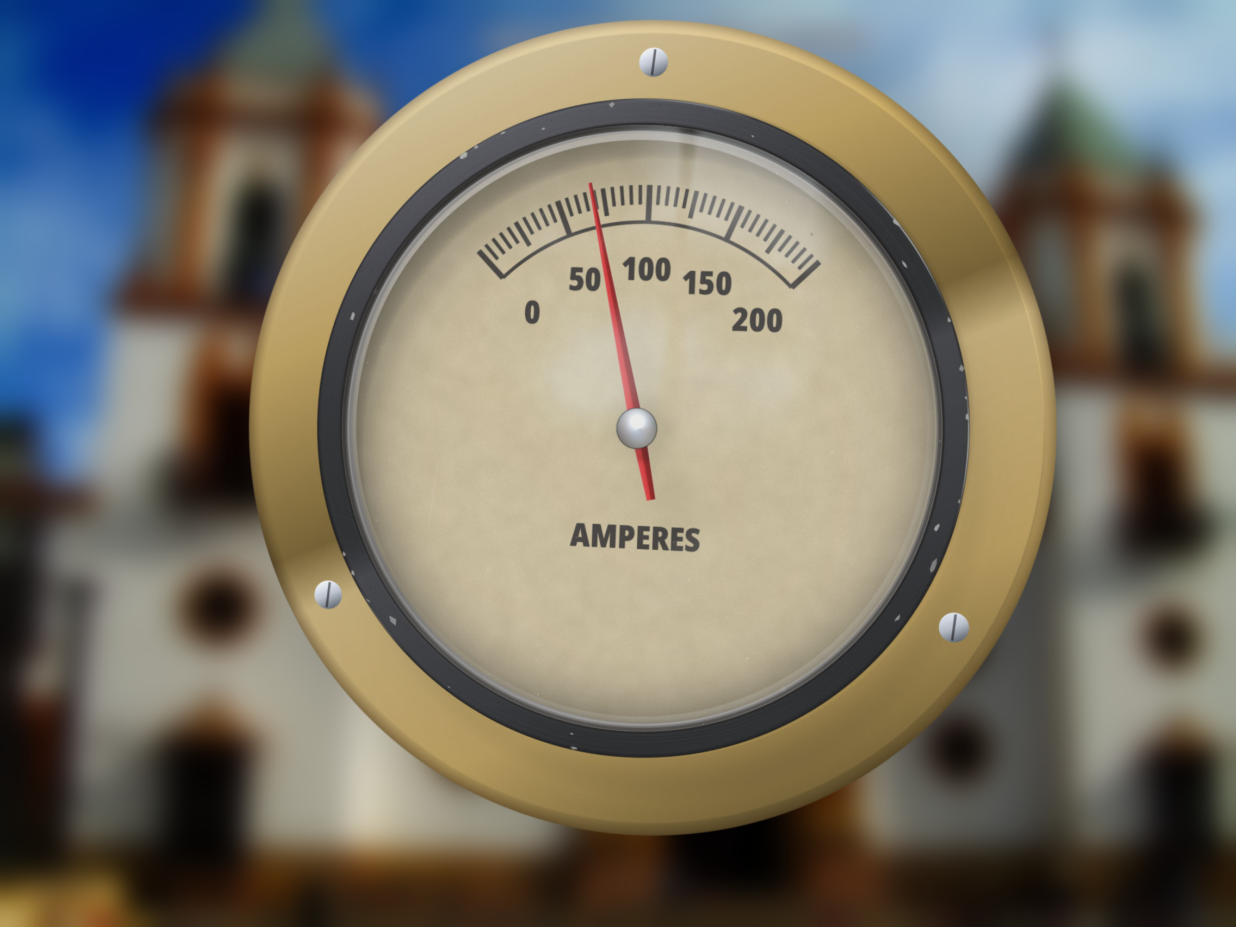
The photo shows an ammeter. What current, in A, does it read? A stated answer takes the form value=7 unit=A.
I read value=70 unit=A
